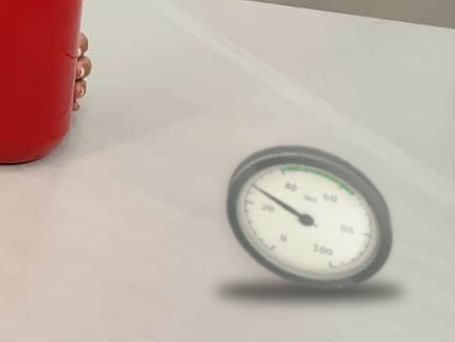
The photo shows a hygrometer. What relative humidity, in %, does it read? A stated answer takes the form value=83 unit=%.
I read value=28 unit=%
